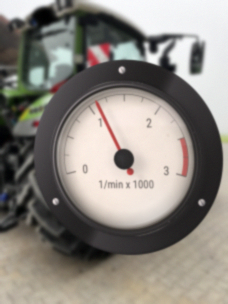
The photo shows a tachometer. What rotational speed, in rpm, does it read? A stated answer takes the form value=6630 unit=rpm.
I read value=1125 unit=rpm
